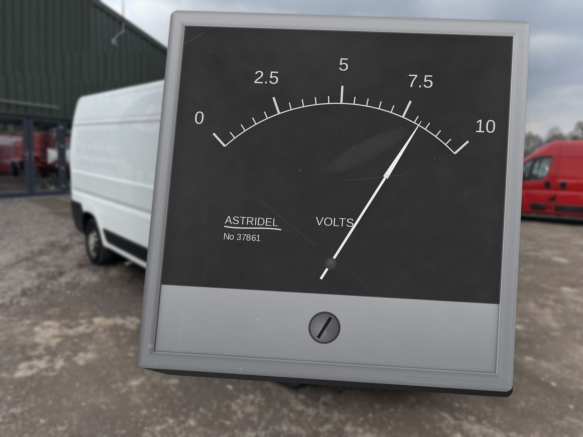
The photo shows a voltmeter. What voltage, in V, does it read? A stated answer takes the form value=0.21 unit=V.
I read value=8.25 unit=V
